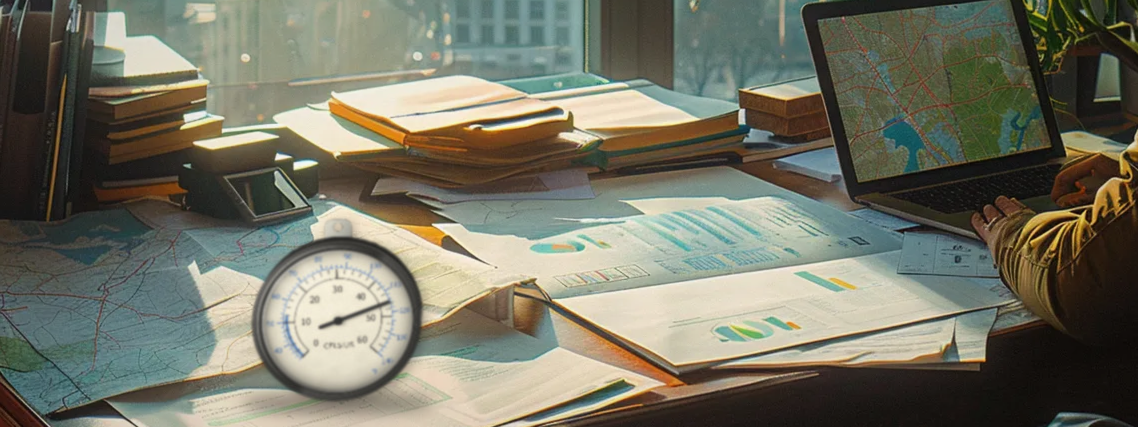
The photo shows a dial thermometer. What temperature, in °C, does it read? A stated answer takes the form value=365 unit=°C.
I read value=46 unit=°C
